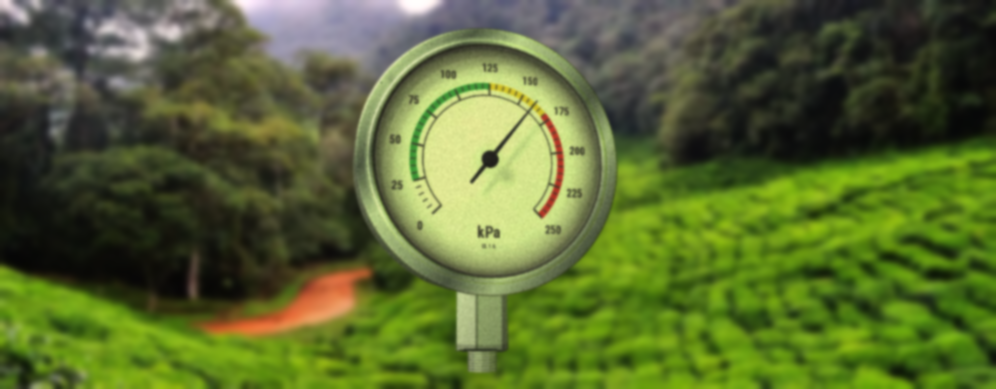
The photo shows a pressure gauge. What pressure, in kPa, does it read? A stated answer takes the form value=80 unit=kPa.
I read value=160 unit=kPa
